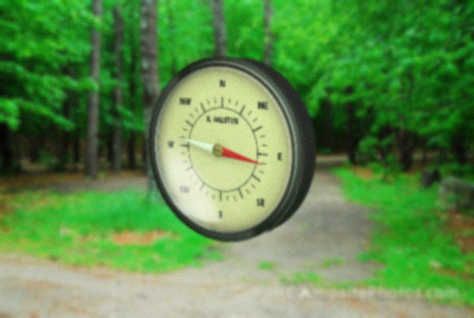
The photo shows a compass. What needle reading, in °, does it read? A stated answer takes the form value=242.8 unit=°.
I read value=100 unit=°
